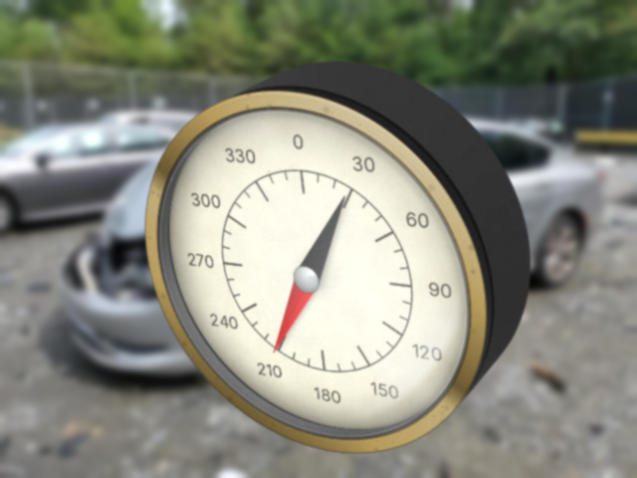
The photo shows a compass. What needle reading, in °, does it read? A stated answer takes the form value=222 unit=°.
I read value=210 unit=°
